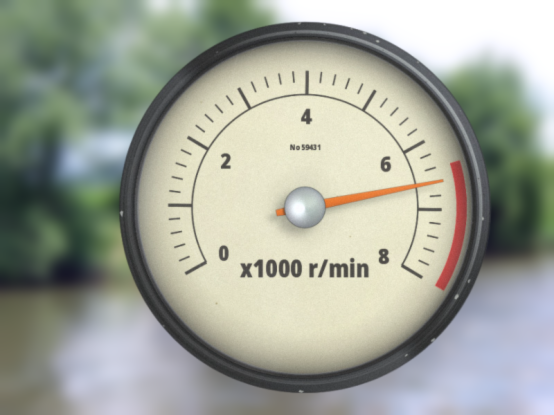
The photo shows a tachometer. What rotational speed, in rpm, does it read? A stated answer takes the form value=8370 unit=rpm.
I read value=6600 unit=rpm
